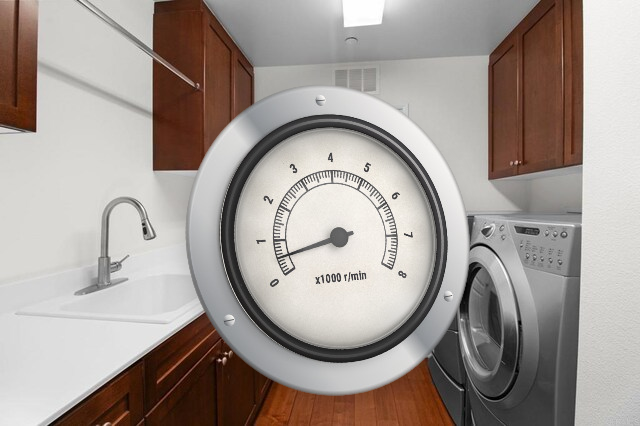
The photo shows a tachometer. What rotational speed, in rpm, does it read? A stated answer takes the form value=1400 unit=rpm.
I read value=500 unit=rpm
